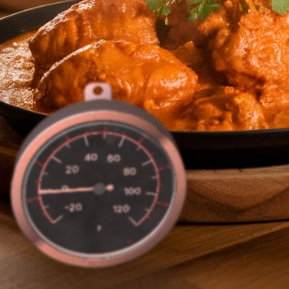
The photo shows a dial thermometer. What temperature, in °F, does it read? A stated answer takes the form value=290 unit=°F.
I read value=0 unit=°F
